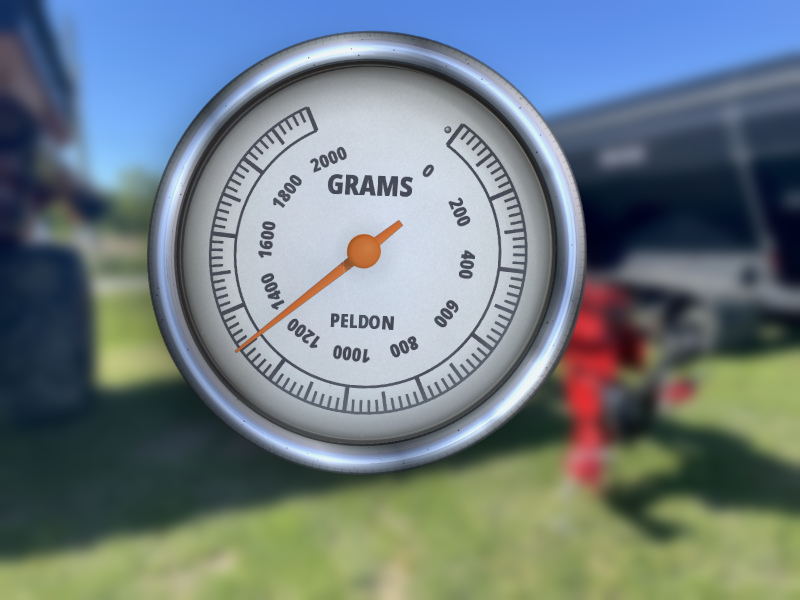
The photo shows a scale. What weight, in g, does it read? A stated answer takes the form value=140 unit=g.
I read value=1300 unit=g
